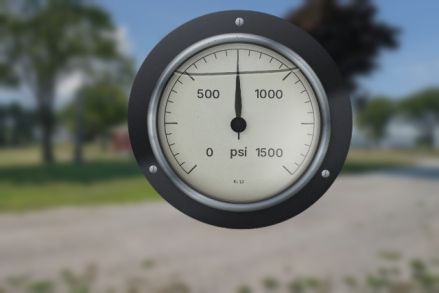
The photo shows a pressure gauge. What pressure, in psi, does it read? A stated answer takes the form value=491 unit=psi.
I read value=750 unit=psi
